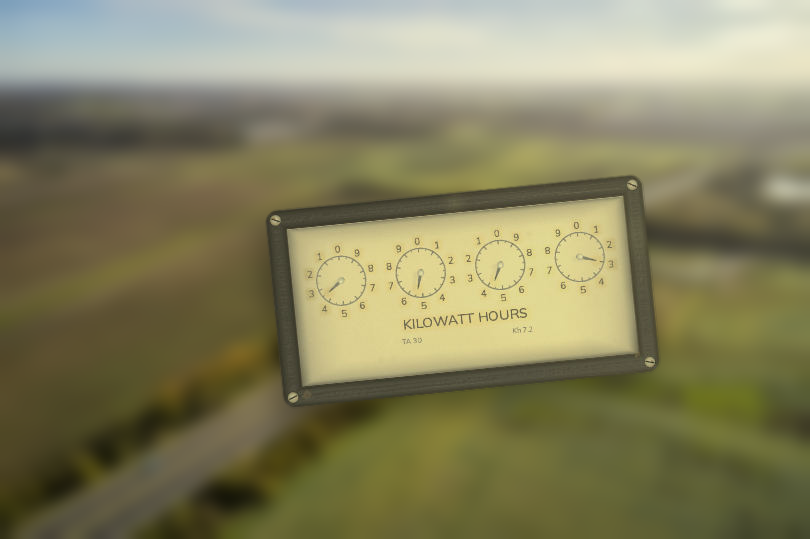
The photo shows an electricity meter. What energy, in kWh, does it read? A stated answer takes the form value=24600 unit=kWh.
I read value=3543 unit=kWh
